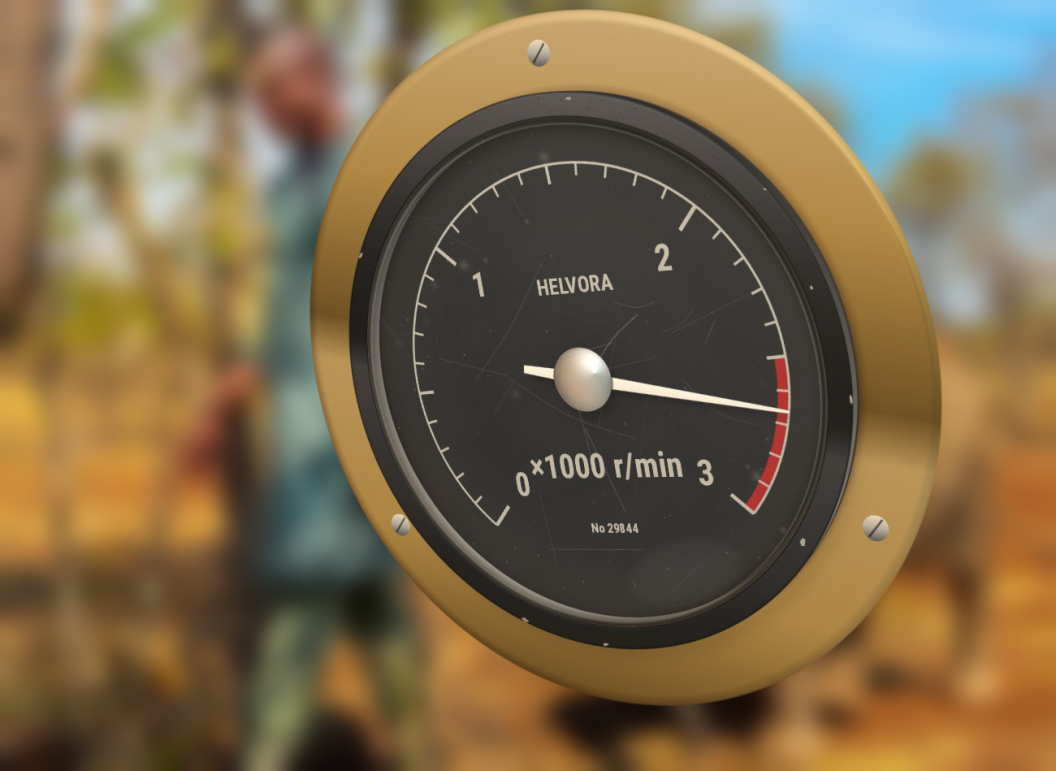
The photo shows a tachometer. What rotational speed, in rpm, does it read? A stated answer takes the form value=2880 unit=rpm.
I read value=2650 unit=rpm
